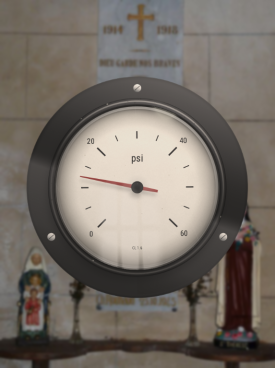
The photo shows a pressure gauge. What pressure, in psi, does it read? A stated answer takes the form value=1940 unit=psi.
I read value=12.5 unit=psi
